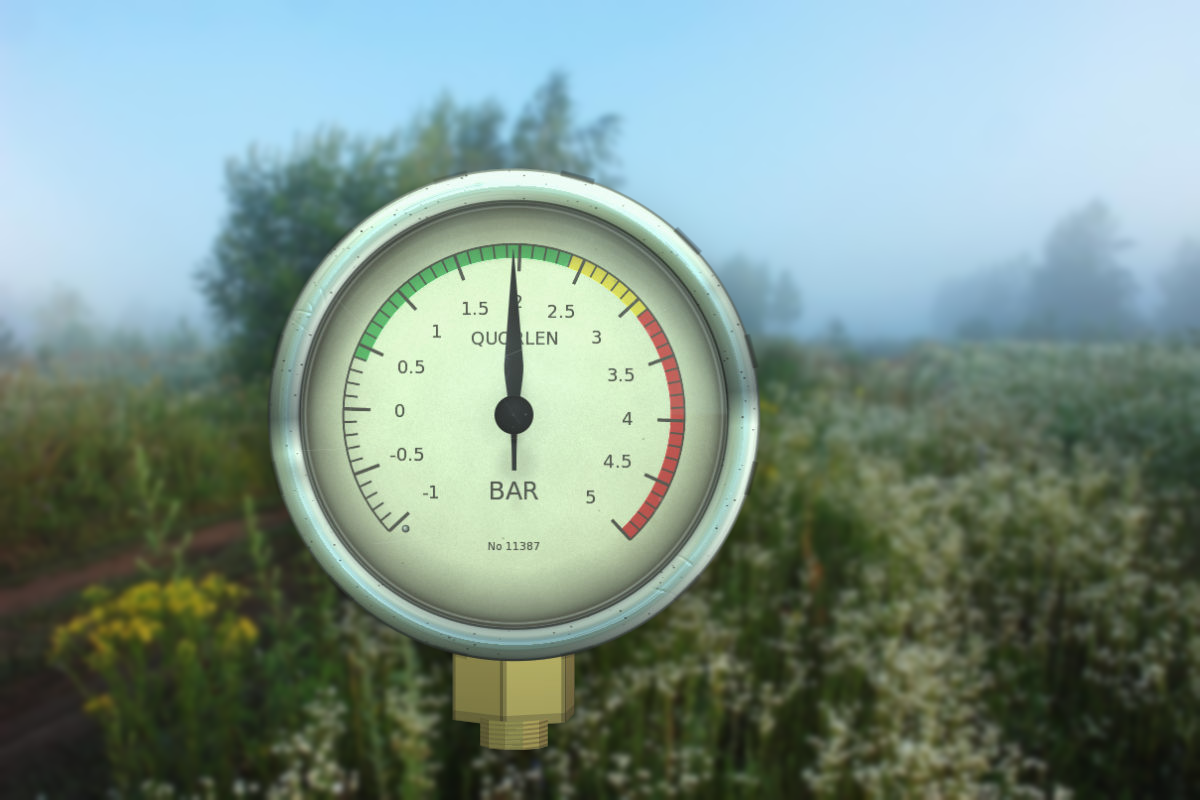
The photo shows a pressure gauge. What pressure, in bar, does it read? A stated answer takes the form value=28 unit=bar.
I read value=1.95 unit=bar
